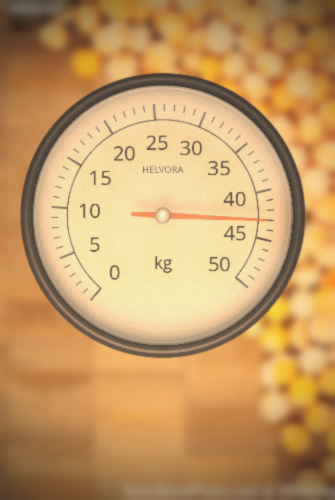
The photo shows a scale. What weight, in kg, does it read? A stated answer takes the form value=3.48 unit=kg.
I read value=43 unit=kg
